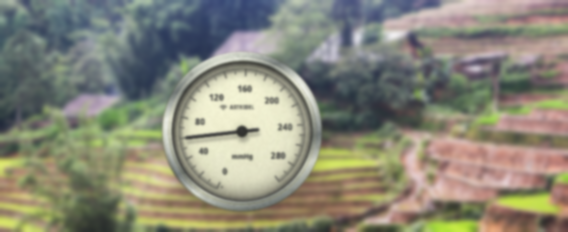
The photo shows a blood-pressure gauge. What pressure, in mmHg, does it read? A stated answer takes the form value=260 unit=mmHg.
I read value=60 unit=mmHg
